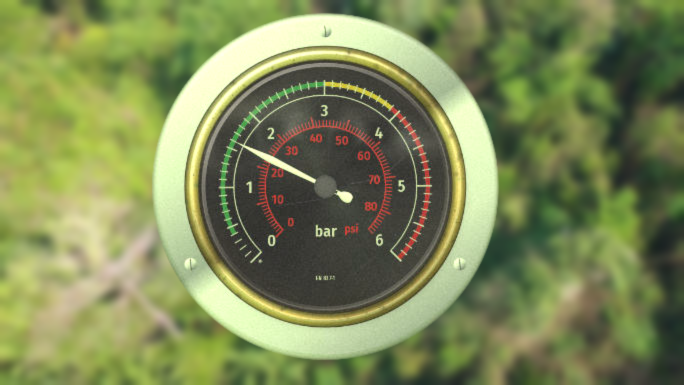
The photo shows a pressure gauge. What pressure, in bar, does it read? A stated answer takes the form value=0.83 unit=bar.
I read value=1.6 unit=bar
